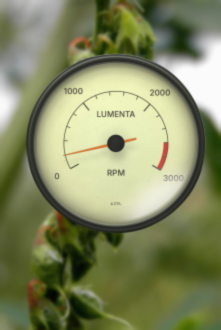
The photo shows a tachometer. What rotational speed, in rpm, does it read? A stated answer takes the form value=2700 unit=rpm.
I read value=200 unit=rpm
